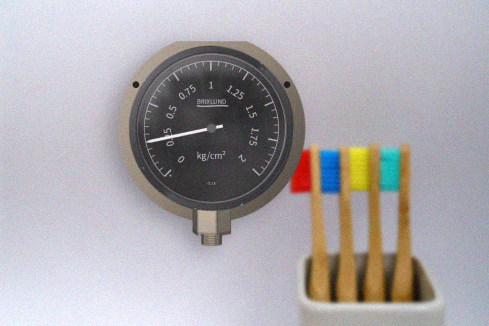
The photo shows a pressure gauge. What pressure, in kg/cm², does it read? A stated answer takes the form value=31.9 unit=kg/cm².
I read value=0.25 unit=kg/cm²
